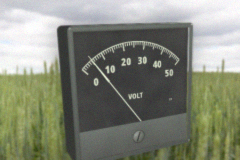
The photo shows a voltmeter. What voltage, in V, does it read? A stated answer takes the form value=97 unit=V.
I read value=5 unit=V
